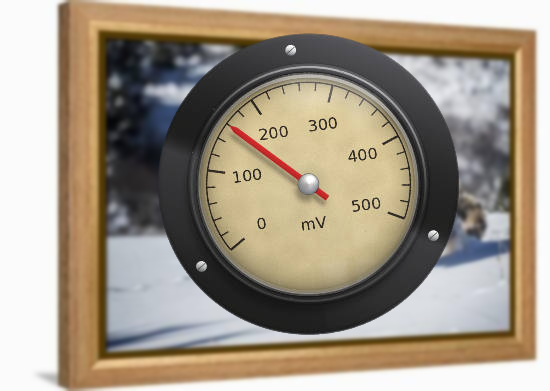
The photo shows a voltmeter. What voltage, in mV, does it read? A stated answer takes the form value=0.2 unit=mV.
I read value=160 unit=mV
